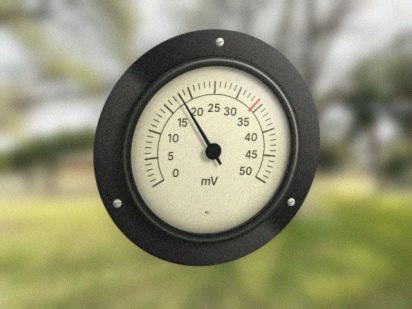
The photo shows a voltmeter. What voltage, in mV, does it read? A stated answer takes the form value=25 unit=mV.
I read value=18 unit=mV
